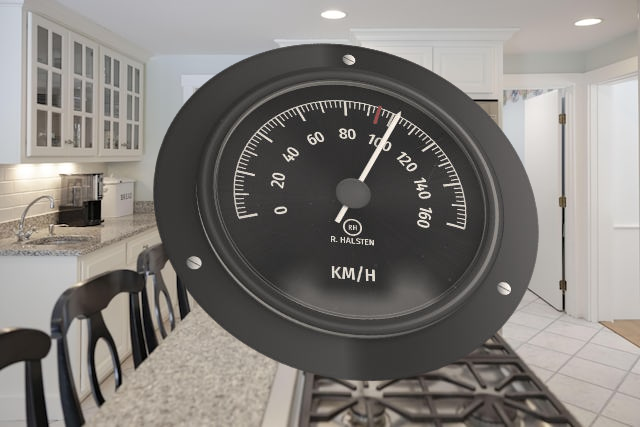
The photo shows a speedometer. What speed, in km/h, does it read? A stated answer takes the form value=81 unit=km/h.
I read value=102 unit=km/h
